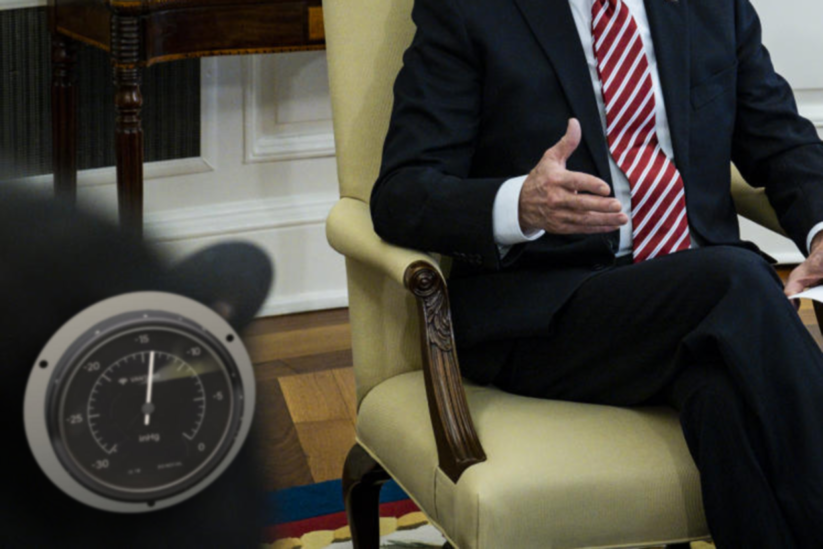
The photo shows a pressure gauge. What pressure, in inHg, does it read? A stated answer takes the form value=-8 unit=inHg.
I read value=-14 unit=inHg
